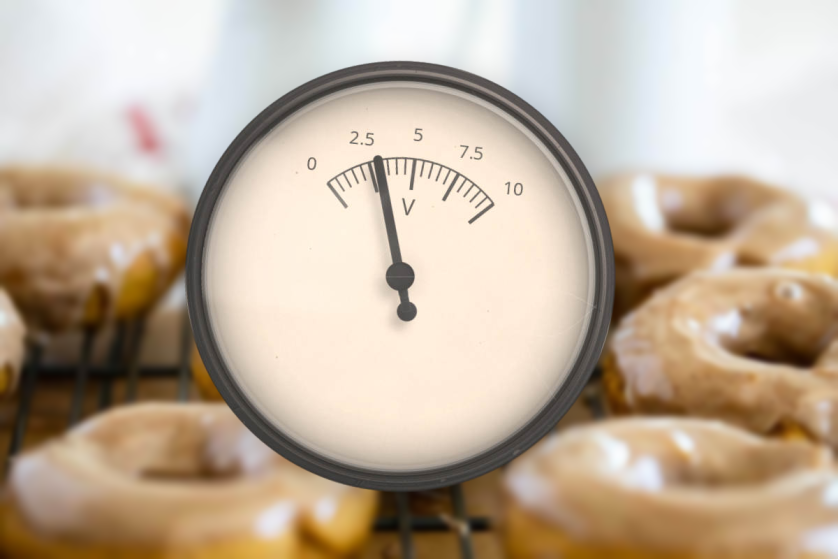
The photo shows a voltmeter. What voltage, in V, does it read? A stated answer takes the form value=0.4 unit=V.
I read value=3 unit=V
